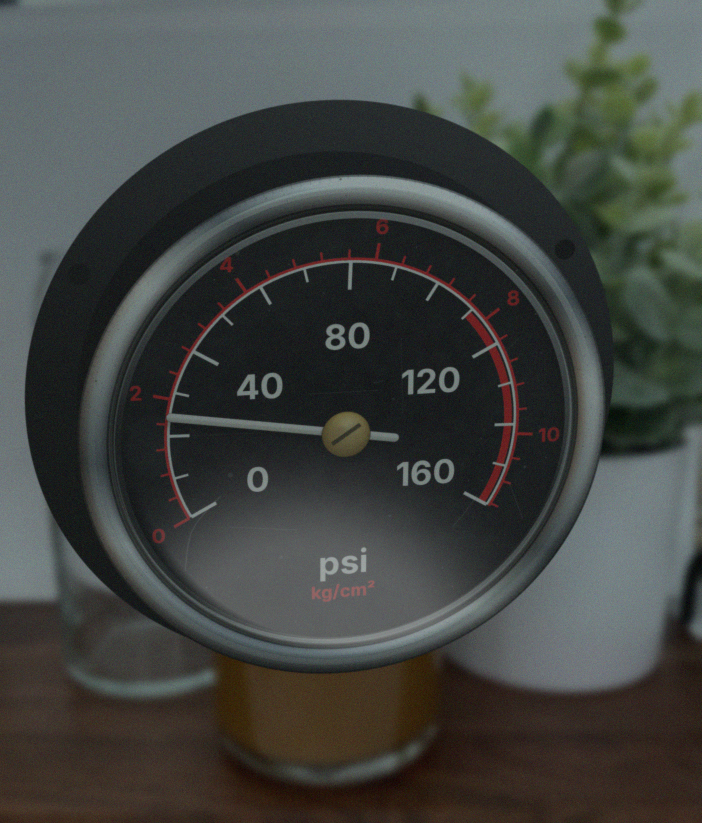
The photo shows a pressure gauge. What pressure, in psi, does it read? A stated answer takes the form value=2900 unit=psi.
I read value=25 unit=psi
